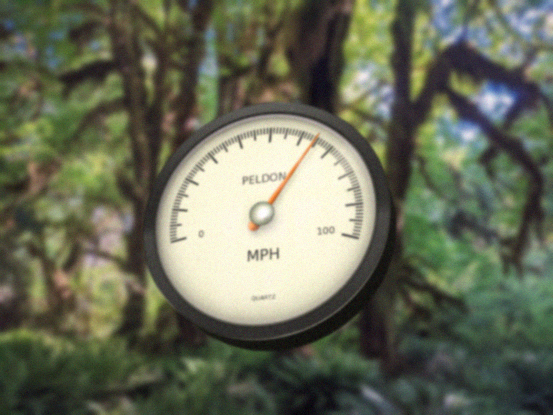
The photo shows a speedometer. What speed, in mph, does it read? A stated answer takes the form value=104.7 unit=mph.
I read value=65 unit=mph
